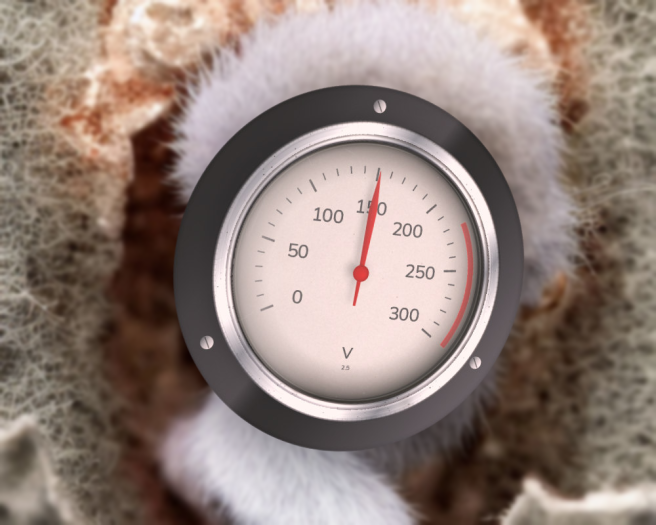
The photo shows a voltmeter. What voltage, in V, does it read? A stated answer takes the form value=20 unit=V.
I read value=150 unit=V
